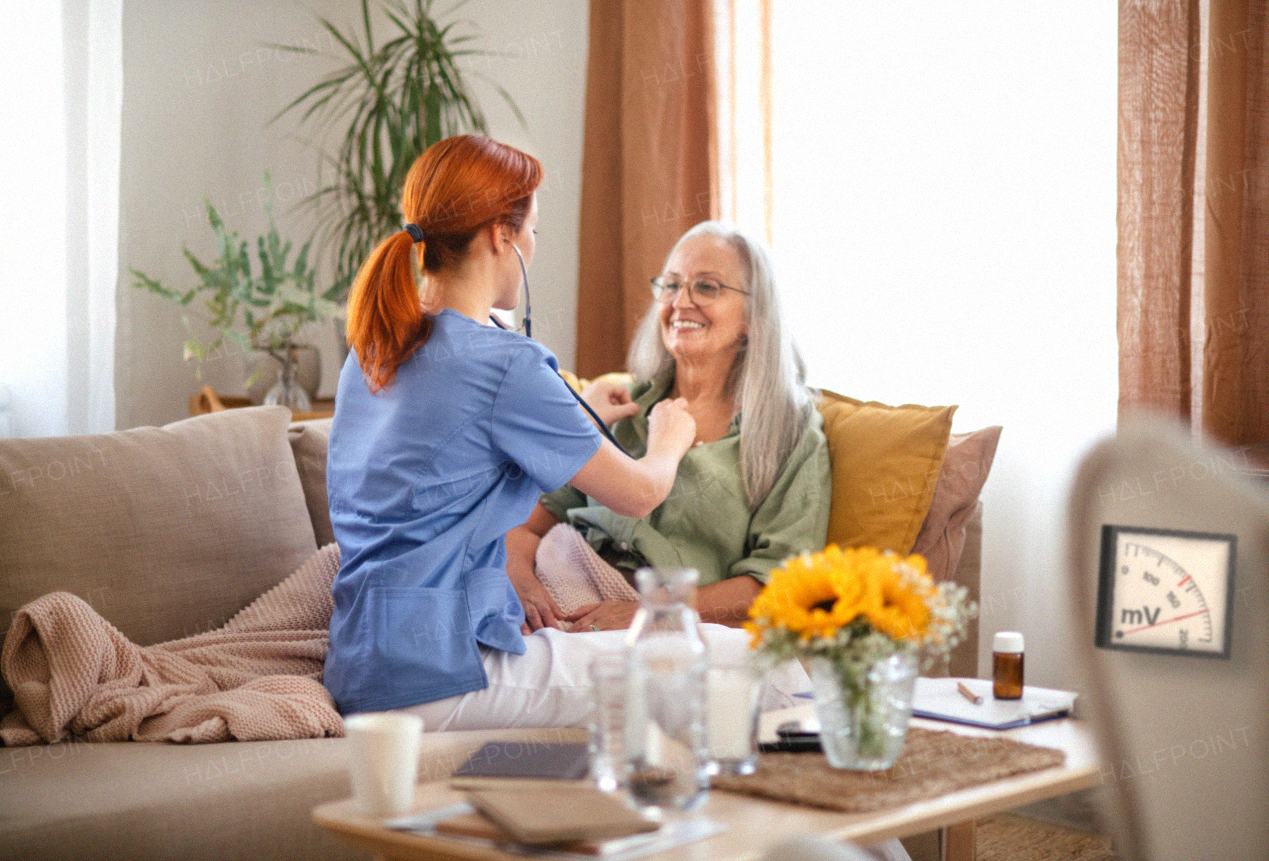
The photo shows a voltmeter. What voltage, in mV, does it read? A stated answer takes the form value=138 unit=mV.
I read value=175 unit=mV
